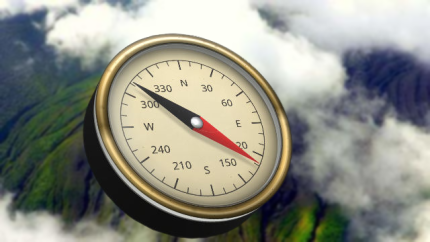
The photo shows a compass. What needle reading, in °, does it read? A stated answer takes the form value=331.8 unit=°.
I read value=130 unit=°
